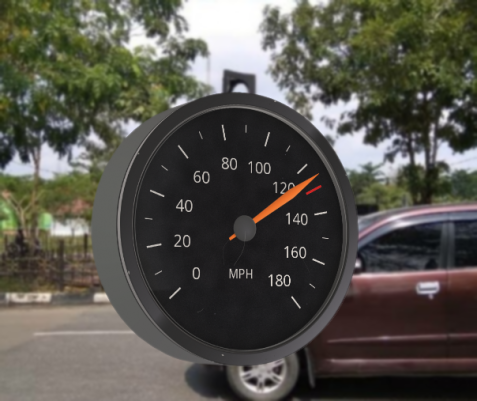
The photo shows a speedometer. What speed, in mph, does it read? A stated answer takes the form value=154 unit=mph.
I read value=125 unit=mph
